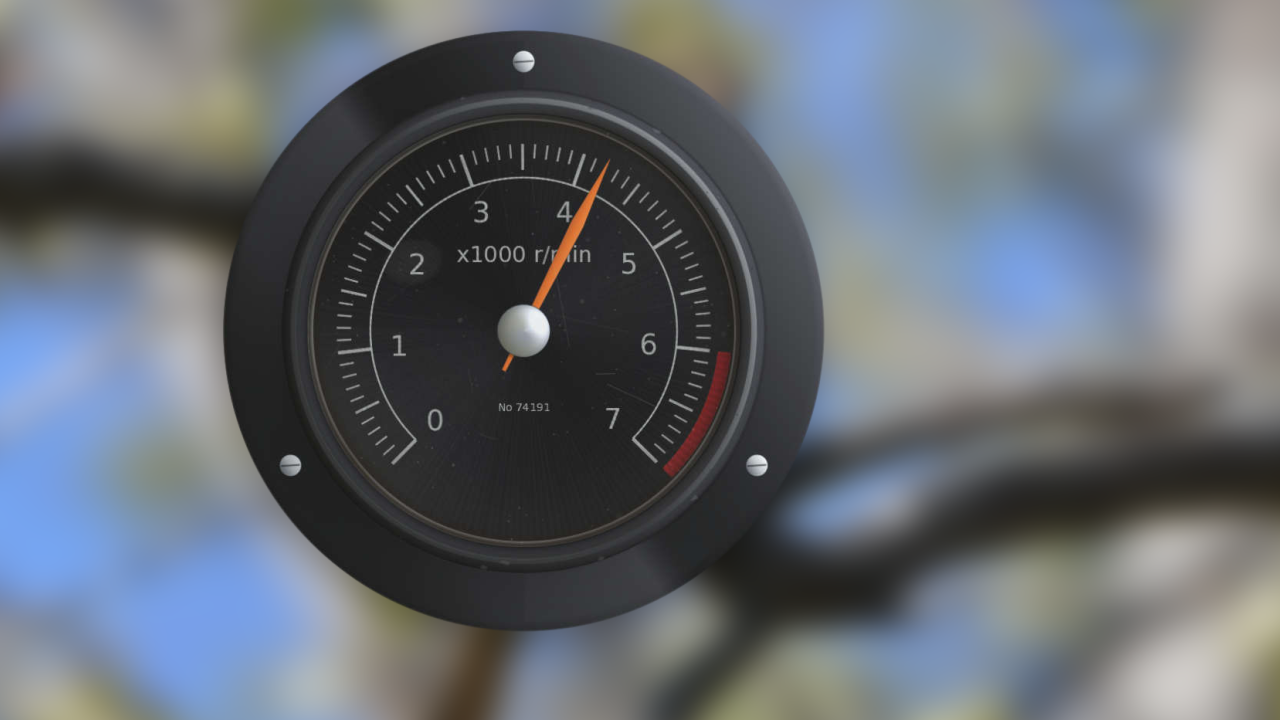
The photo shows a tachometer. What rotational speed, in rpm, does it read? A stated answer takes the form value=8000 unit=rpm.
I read value=4200 unit=rpm
